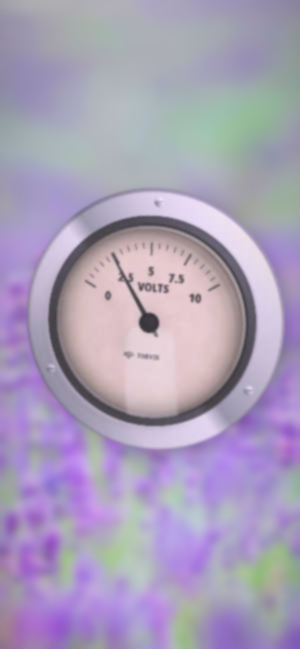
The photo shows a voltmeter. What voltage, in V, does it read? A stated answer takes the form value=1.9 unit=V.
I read value=2.5 unit=V
